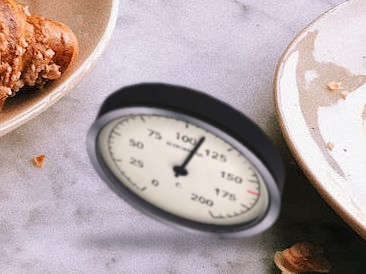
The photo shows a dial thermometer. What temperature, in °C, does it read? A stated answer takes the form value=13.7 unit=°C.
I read value=110 unit=°C
